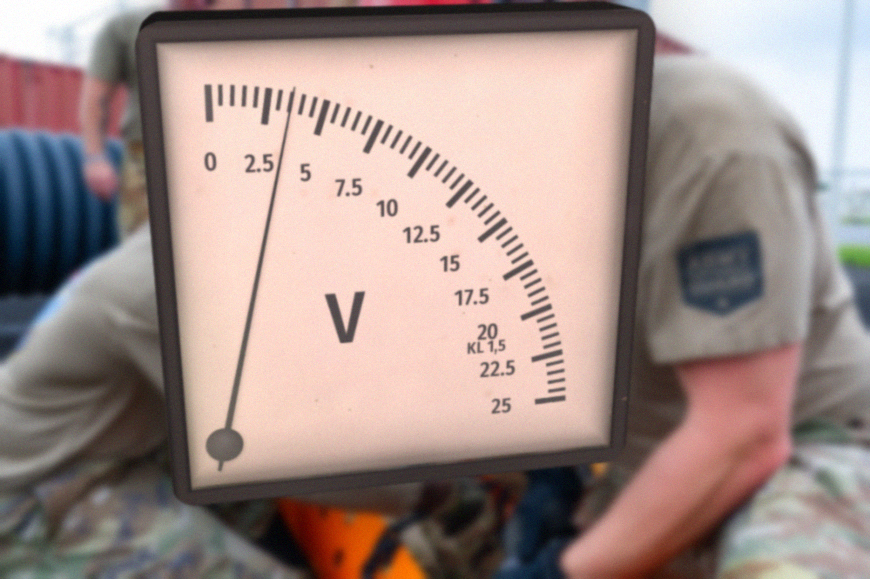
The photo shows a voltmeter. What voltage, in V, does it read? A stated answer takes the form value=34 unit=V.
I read value=3.5 unit=V
